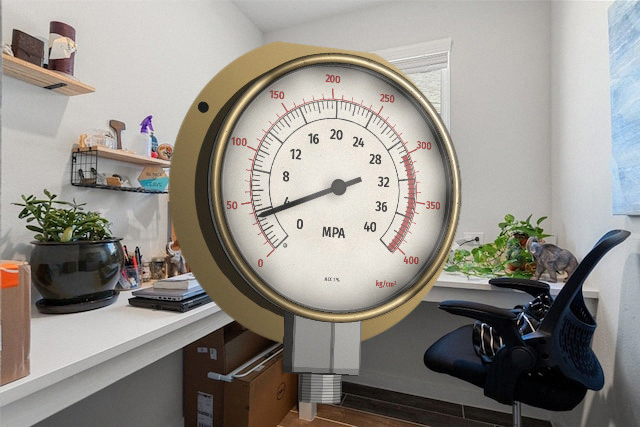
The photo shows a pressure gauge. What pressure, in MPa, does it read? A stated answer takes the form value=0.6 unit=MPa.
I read value=3.5 unit=MPa
